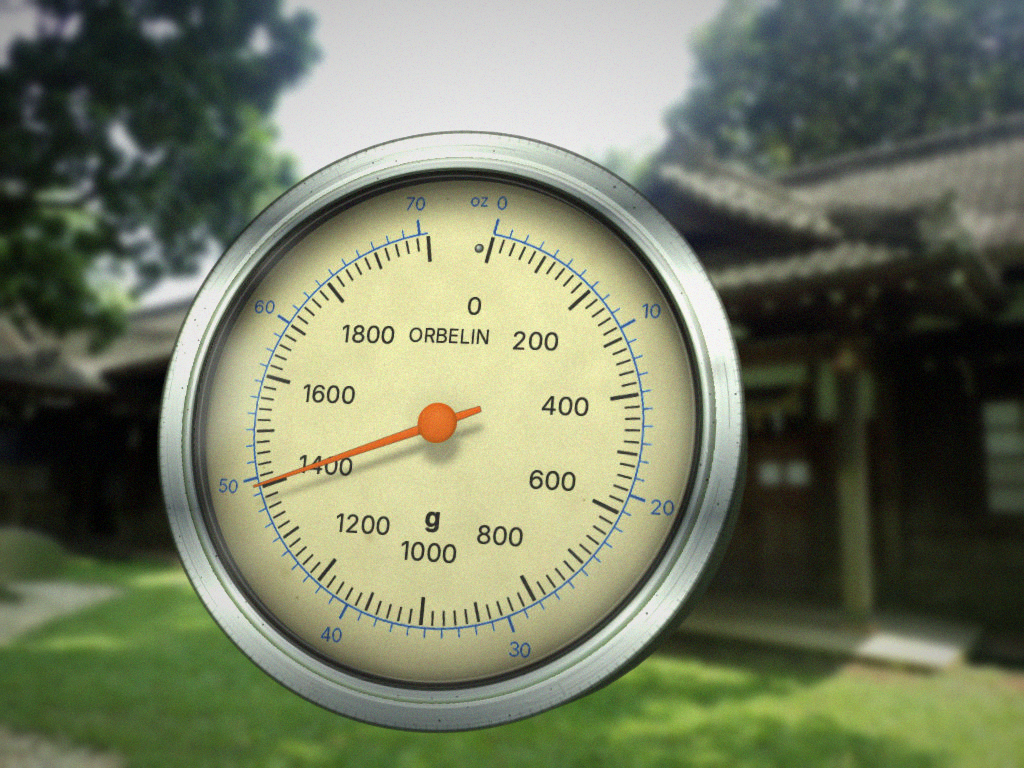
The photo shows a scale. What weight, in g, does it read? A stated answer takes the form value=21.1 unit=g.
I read value=1400 unit=g
